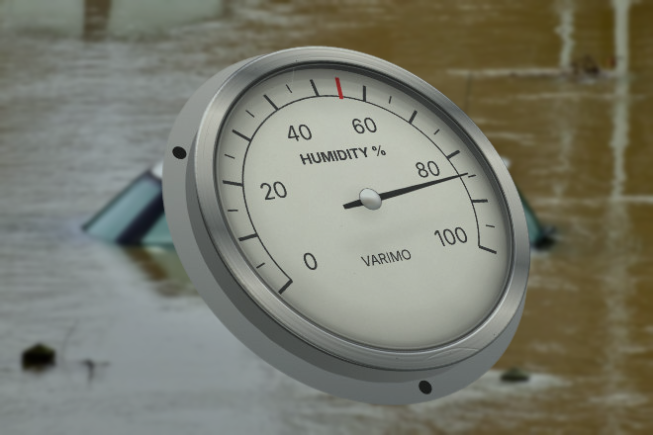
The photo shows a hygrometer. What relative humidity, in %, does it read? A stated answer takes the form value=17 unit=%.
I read value=85 unit=%
